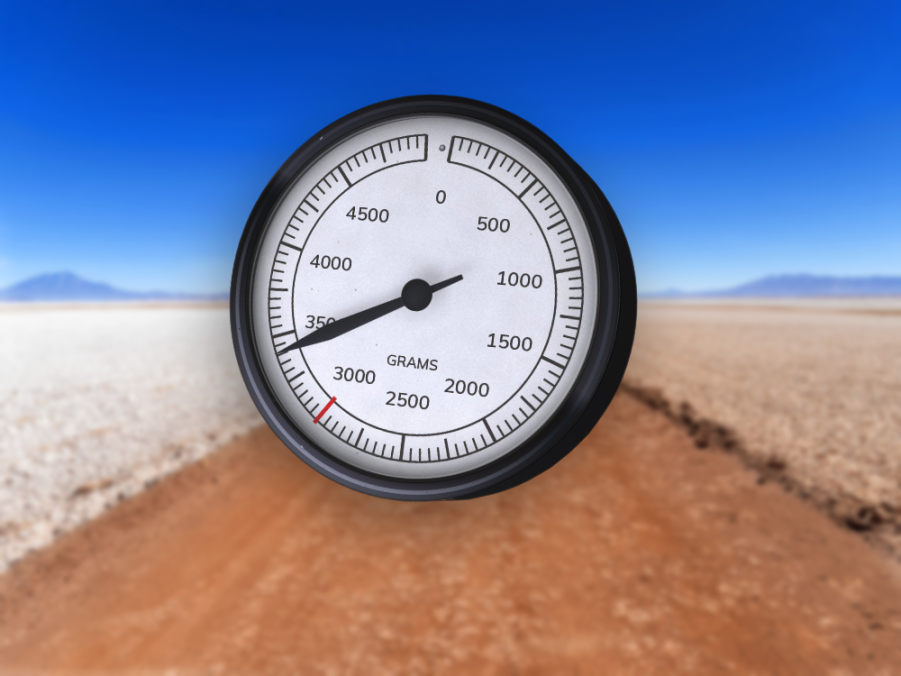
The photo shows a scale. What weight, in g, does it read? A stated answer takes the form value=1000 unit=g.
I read value=3400 unit=g
